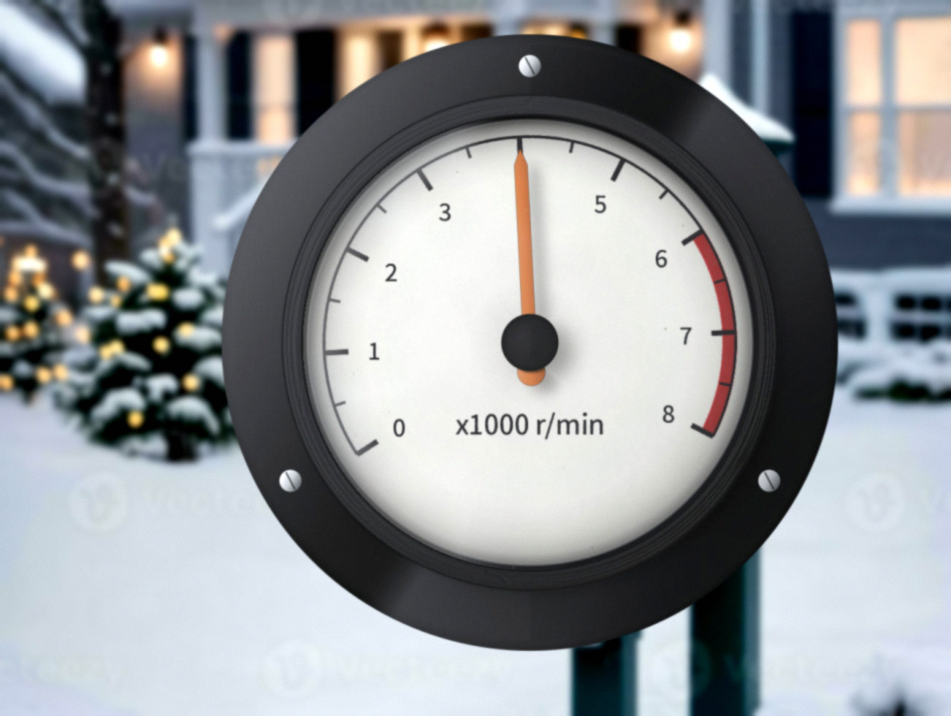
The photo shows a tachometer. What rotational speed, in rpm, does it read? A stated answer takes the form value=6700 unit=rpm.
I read value=4000 unit=rpm
